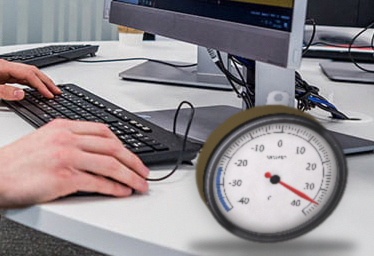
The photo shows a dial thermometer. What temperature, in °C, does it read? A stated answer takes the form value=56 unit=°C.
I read value=35 unit=°C
